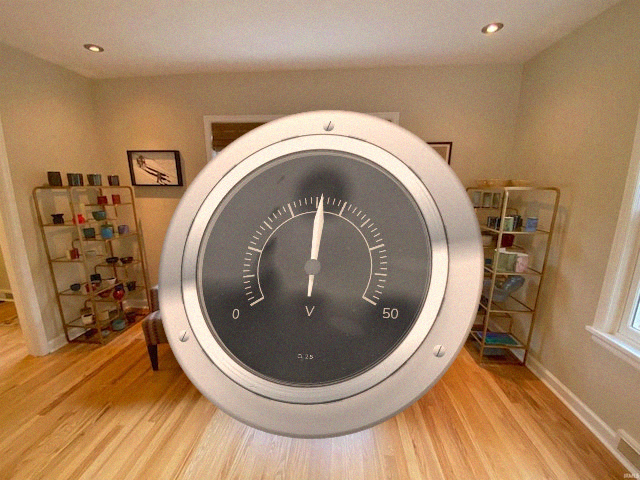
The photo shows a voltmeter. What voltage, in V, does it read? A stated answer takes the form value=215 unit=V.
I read value=26 unit=V
